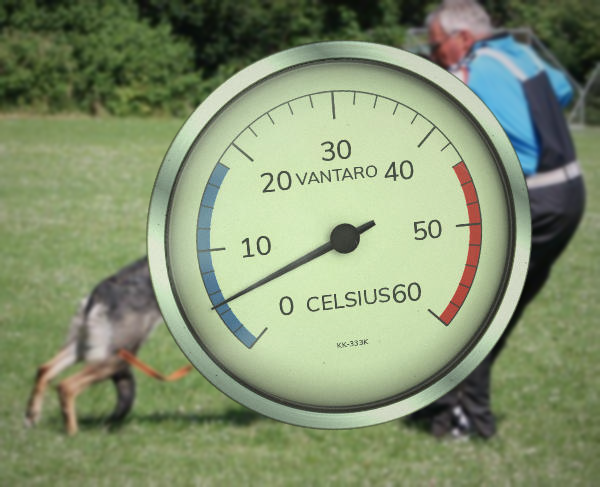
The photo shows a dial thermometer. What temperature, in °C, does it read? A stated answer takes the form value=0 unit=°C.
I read value=5 unit=°C
